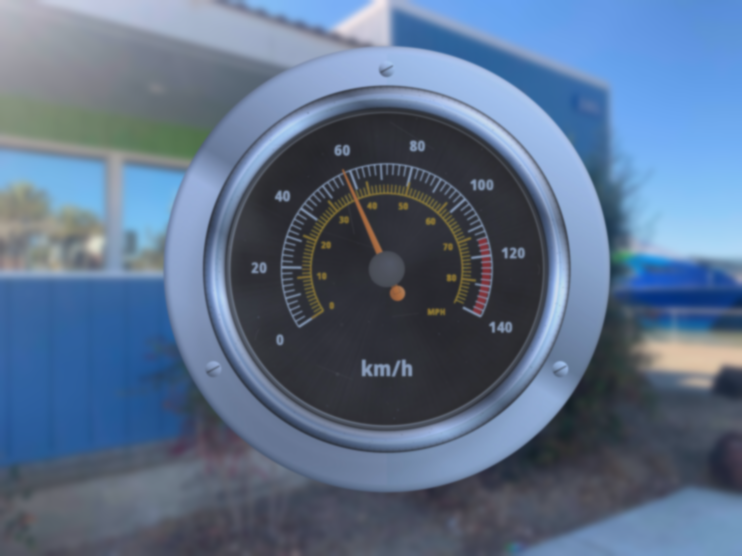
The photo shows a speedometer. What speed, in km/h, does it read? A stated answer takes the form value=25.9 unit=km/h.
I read value=58 unit=km/h
